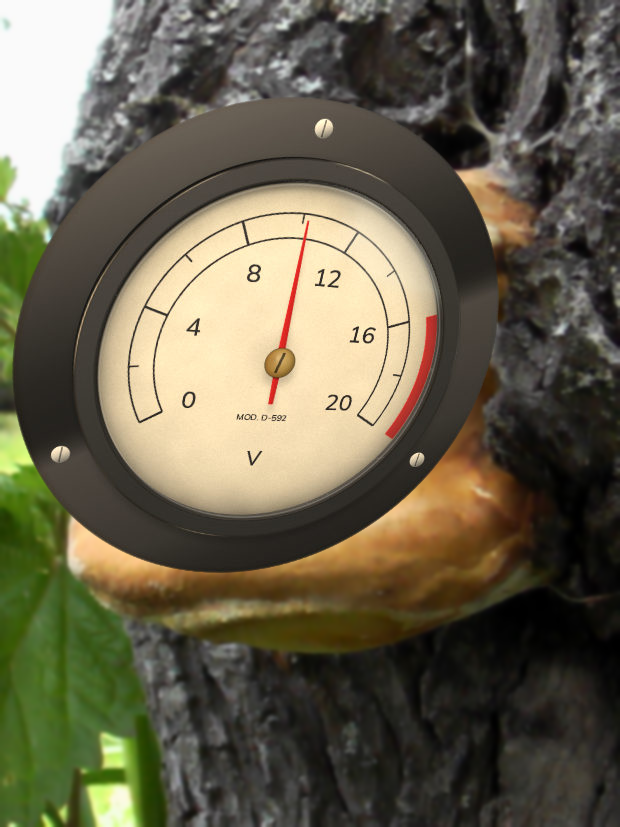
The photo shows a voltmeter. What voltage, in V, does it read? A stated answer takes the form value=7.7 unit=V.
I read value=10 unit=V
